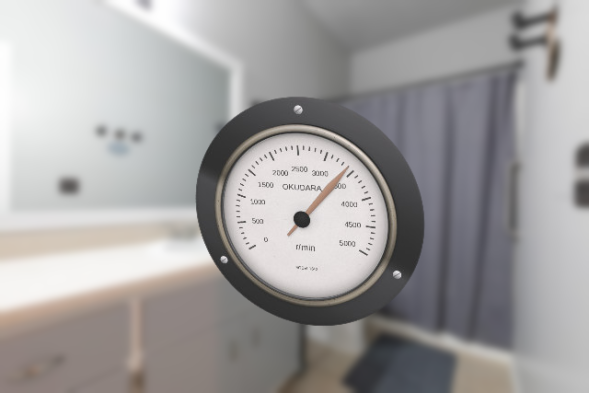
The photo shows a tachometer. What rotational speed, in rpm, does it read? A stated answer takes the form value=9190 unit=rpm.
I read value=3400 unit=rpm
